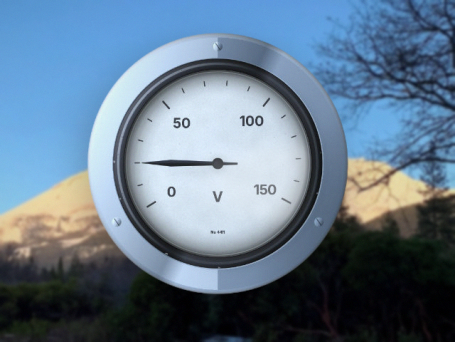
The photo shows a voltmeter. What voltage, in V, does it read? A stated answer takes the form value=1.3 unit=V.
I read value=20 unit=V
